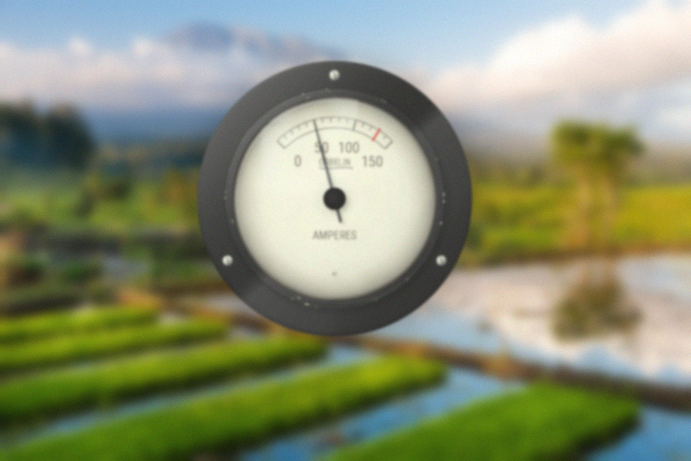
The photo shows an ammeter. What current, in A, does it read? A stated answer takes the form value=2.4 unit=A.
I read value=50 unit=A
